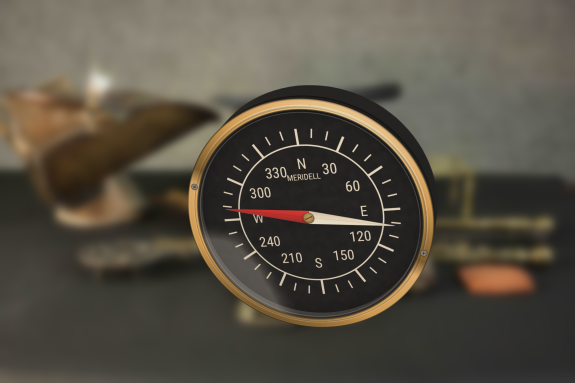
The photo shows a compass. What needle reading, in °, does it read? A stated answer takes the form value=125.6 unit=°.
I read value=280 unit=°
